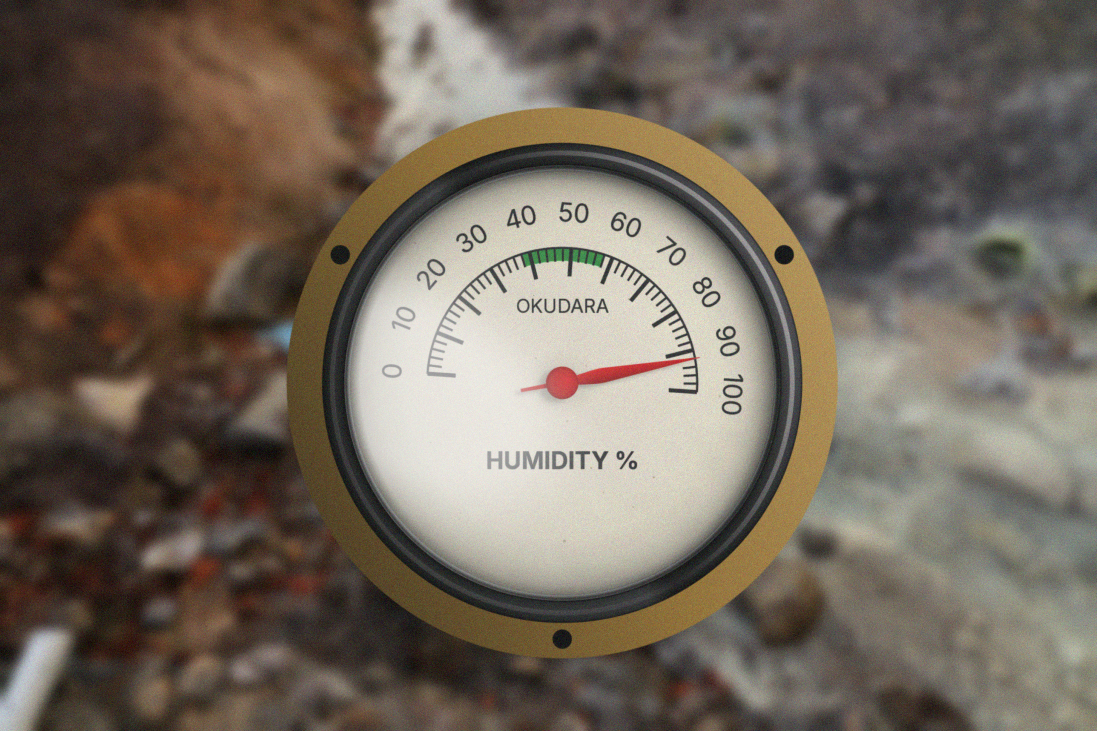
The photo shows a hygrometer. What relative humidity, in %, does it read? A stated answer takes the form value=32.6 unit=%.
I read value=92 unit=%
